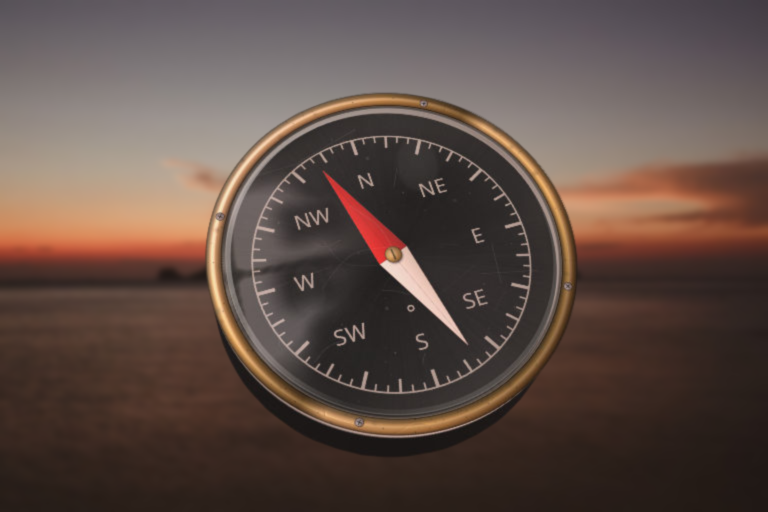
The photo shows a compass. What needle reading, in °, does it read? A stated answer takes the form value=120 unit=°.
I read value=340 unit=°
